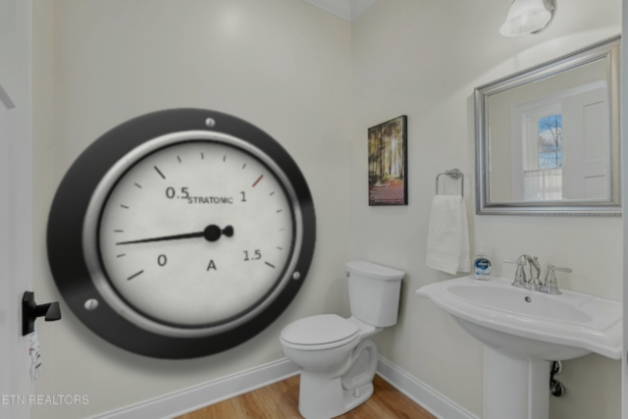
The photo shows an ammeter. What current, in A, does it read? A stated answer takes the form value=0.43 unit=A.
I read value=0.15 unit=A
